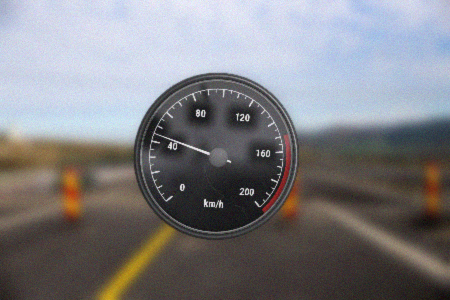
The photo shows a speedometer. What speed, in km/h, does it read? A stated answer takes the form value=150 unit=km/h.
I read value=45 unit=km/h
